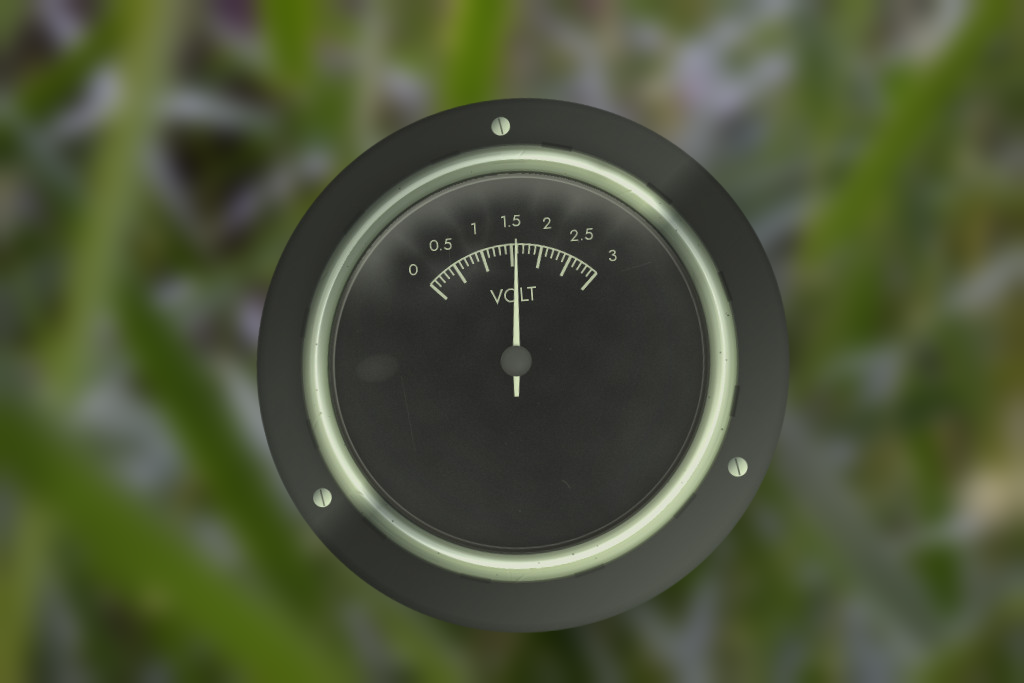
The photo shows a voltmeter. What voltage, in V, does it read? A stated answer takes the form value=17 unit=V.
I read value=1.6 unit=V
